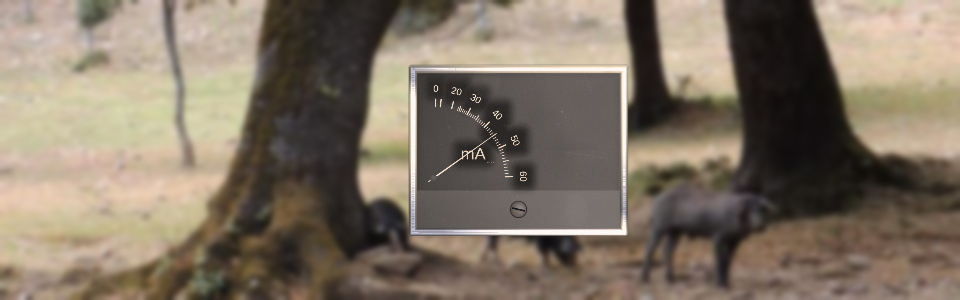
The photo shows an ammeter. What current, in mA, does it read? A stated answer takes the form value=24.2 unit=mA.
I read value=45 unit=mA
